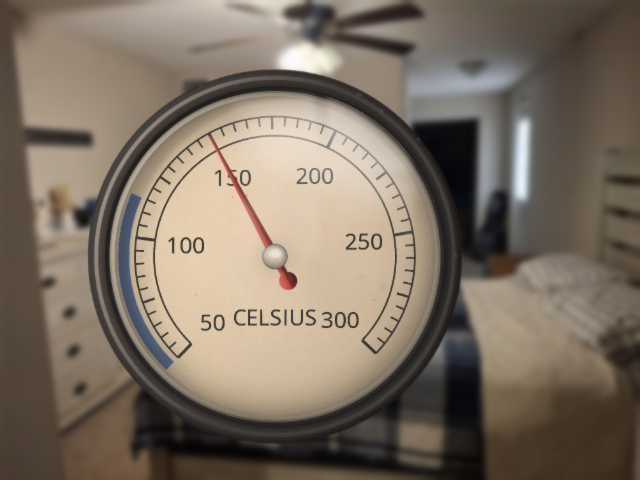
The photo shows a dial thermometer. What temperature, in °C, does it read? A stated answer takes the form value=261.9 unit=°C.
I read value=150 unit=°C
